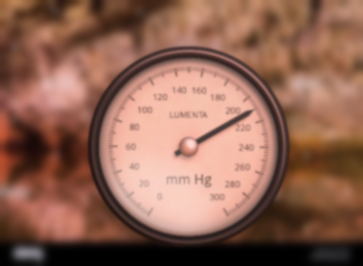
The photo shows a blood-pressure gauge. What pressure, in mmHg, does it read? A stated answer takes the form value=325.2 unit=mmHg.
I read value=210 unit=mmHg
